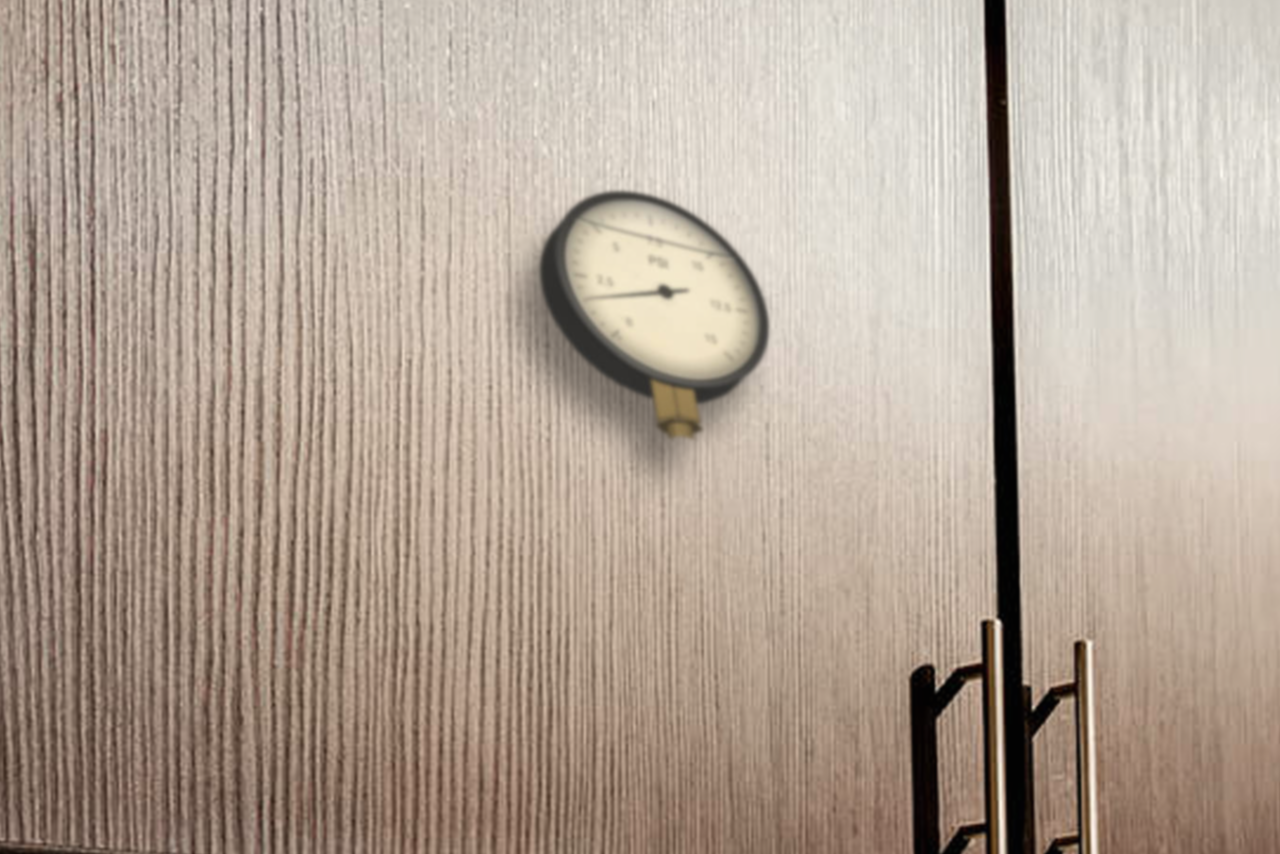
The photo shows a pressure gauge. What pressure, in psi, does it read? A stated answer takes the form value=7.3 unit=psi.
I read value=1.5 unit=psi
